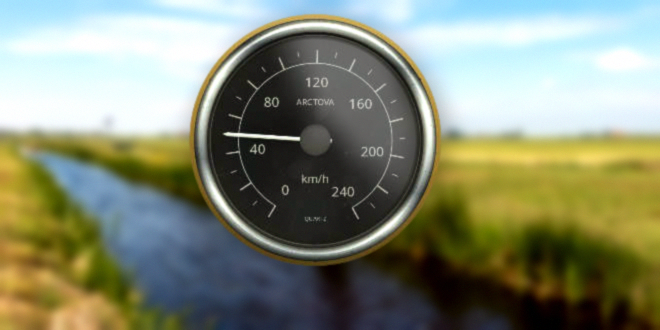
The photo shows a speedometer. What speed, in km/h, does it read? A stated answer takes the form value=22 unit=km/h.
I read value=50 unit=km/h
